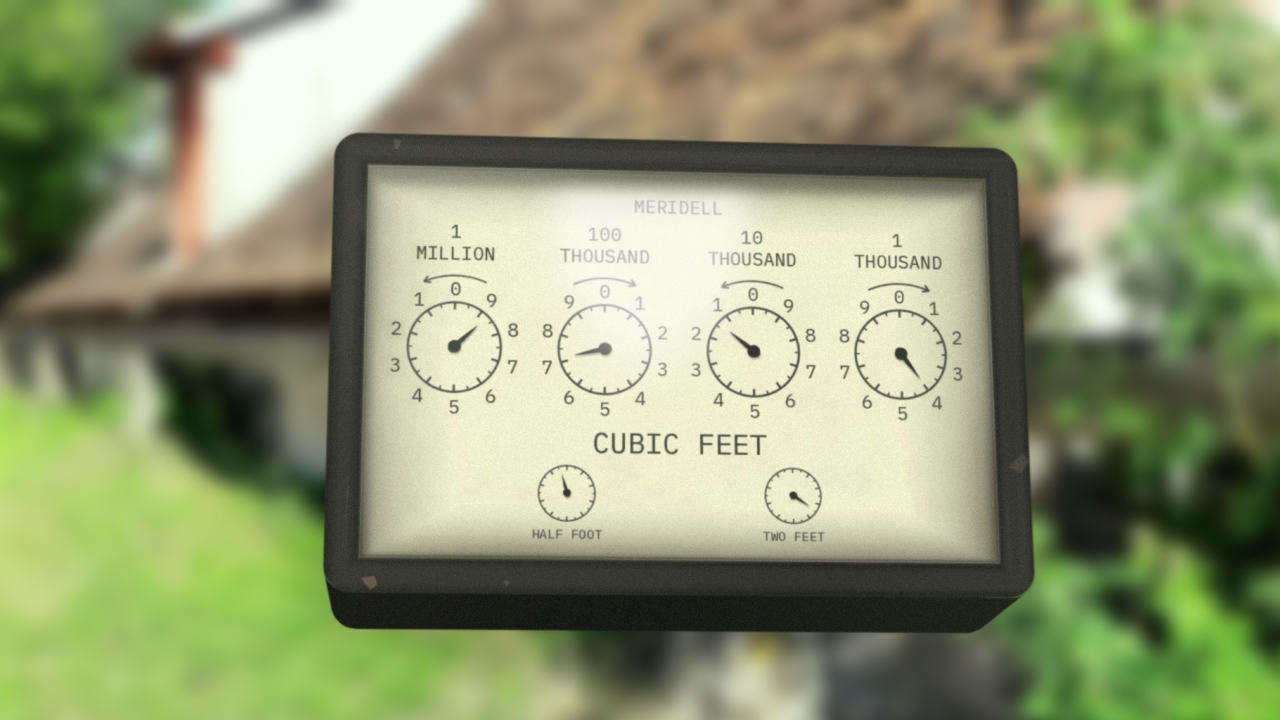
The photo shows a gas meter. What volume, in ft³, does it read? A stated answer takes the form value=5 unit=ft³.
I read value=871400 unit=ft³
